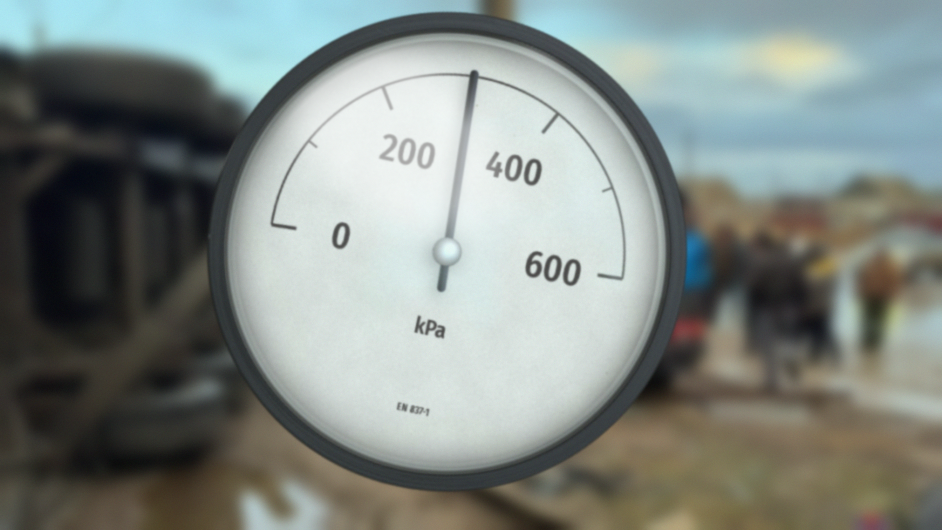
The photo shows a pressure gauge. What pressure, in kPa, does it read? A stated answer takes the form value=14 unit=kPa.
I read value=300 unit=kPa
